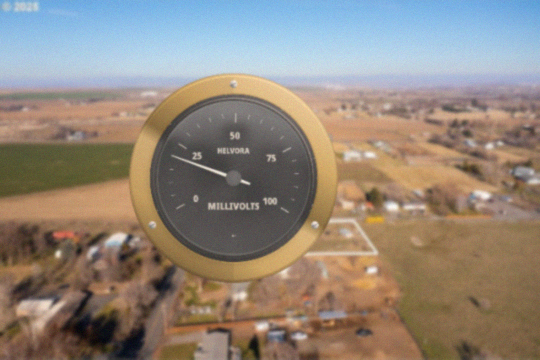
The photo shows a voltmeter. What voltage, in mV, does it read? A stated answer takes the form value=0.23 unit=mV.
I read value=20 unit=mV
